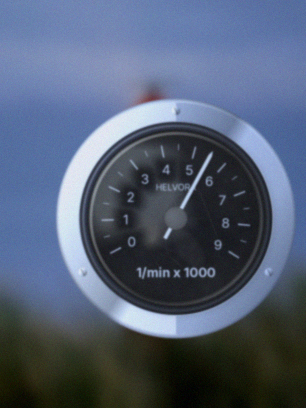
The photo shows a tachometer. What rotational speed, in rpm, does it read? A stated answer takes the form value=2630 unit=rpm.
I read value=5500 unit=rpm
